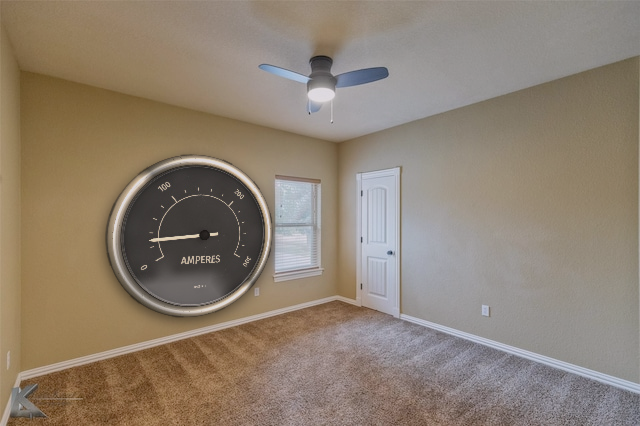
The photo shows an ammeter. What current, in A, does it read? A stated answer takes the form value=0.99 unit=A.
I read value=30 unit=A
